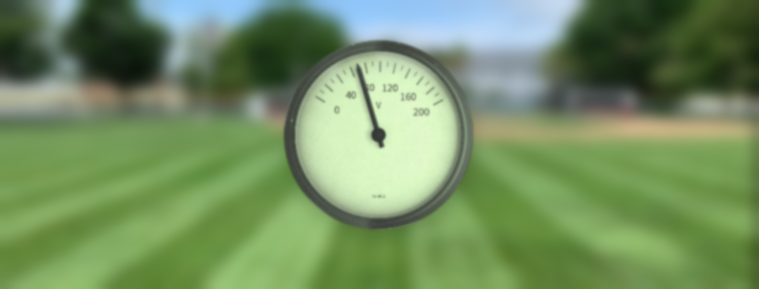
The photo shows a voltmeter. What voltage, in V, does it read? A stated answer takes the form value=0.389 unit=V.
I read value=70 unit=V
